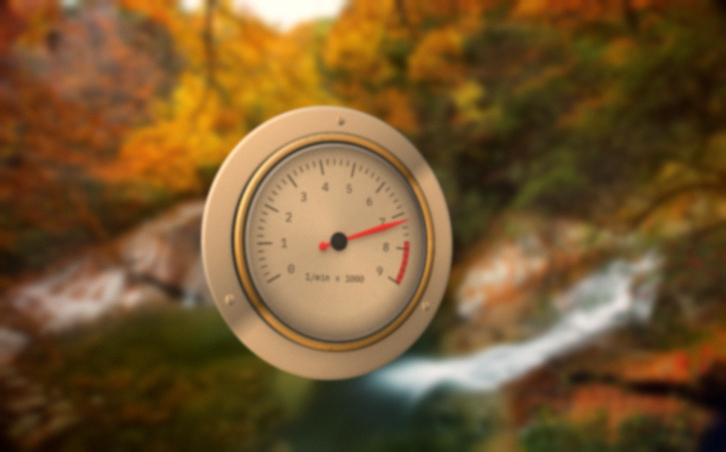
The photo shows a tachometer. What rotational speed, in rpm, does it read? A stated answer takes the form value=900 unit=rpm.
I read value=7200 unit=rpm
